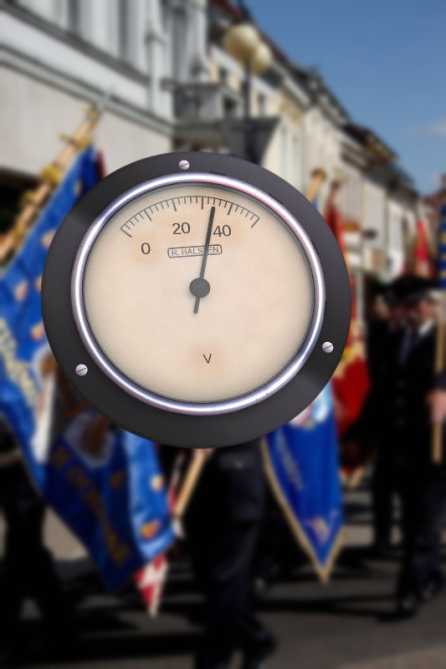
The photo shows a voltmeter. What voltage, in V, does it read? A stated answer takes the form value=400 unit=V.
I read value=34 unit=V
